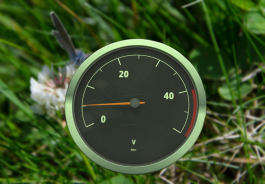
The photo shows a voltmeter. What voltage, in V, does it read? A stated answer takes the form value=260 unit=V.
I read value=5 unit=V
